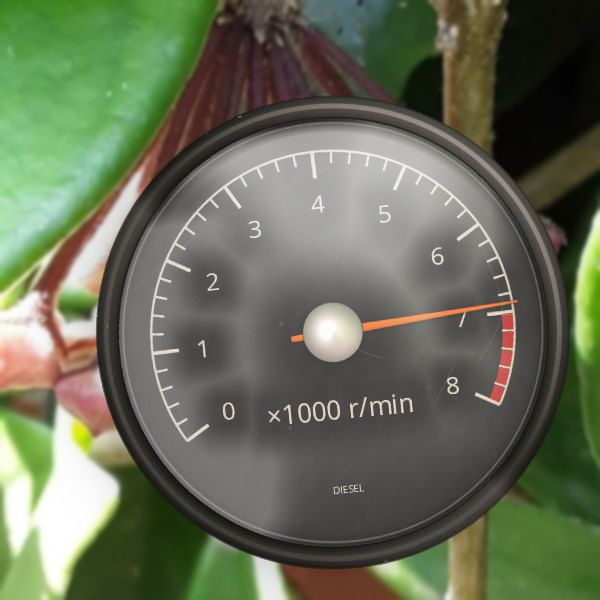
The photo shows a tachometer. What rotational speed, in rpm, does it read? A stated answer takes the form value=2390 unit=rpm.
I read value=6900 unit=rpm
